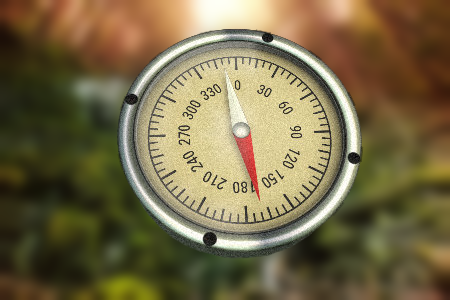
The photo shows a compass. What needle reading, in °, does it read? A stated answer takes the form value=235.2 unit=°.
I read value=170 unit=°
